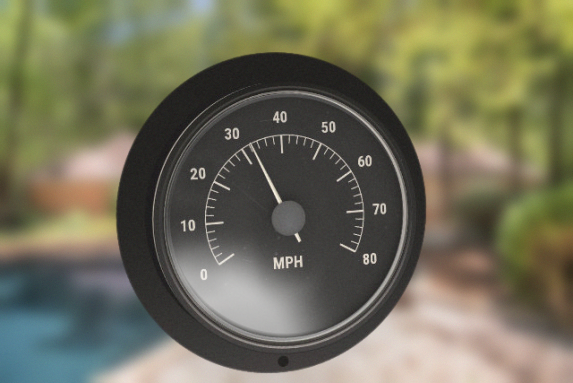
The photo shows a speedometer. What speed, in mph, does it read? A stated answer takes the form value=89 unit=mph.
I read value=32 unit=mph
